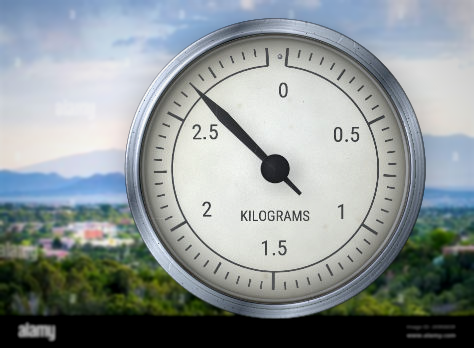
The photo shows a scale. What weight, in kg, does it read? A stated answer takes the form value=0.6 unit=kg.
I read value=2.65 unit=kg
